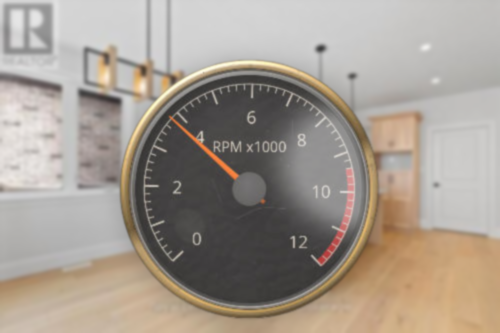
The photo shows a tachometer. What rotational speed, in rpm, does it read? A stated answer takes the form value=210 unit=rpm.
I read value=3800 unit=rpm
